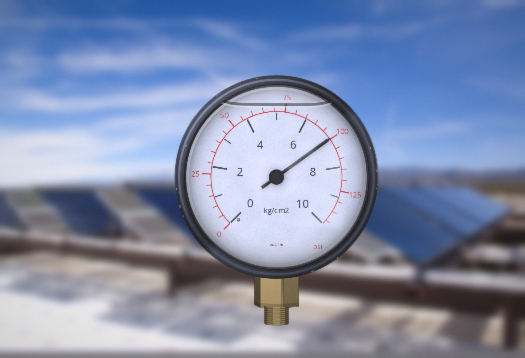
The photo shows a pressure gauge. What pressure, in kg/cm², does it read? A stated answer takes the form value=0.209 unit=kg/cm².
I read value=7 unit=kg/cm²
